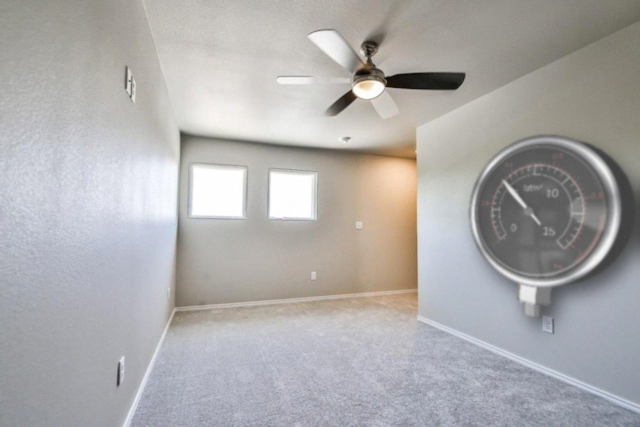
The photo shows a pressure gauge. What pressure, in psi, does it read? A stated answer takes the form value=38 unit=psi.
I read value=5 unit=psi
